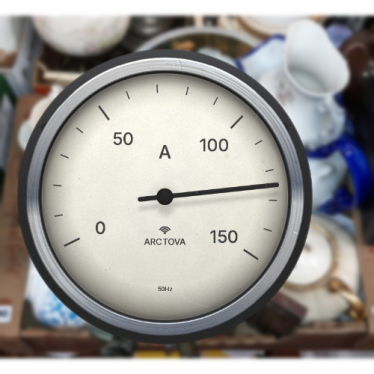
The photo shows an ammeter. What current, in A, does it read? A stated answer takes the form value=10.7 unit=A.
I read value=125 unit=A
